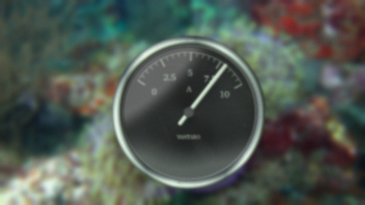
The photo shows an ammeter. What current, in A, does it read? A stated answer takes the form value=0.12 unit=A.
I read value=8 unit=A
